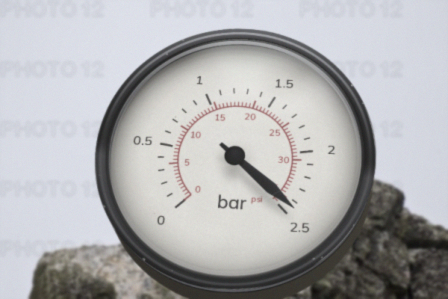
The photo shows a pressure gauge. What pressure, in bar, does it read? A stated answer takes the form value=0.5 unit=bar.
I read value=2.45 unit=bar
